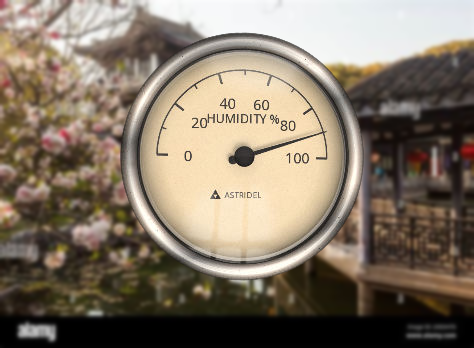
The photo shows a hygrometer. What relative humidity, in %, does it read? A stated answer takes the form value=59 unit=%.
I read value=90 unit=%
